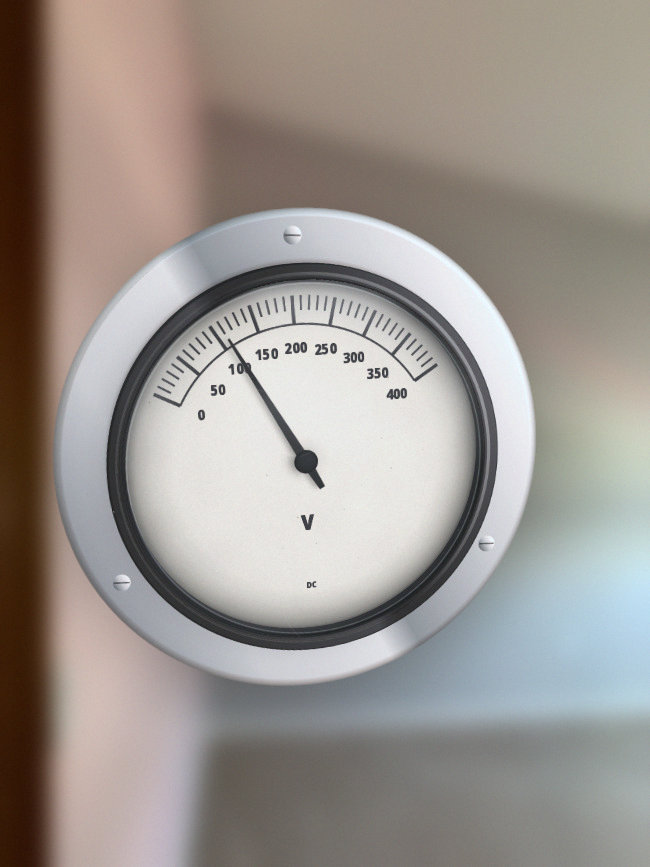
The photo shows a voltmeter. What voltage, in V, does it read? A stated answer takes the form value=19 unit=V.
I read value=110 unit=V
